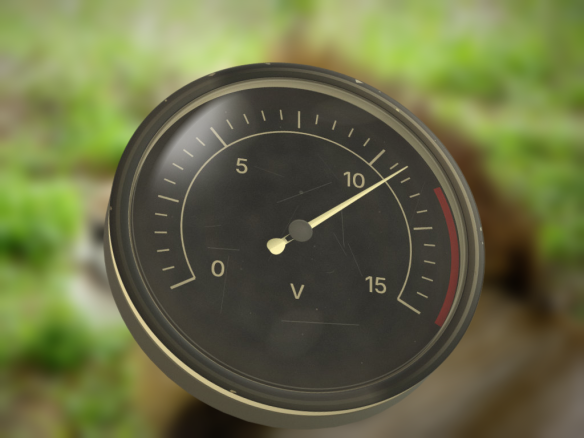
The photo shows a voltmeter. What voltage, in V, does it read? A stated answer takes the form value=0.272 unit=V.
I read value=10.75 unit=V
